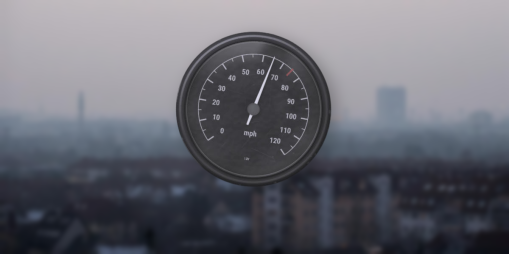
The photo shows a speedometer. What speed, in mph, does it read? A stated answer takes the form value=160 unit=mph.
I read value=65 unit=mph
